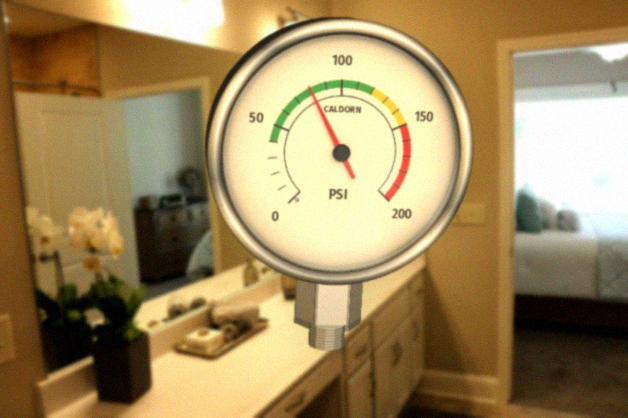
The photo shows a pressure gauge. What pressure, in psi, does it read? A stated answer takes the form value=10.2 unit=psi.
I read value=80 unit=psi
